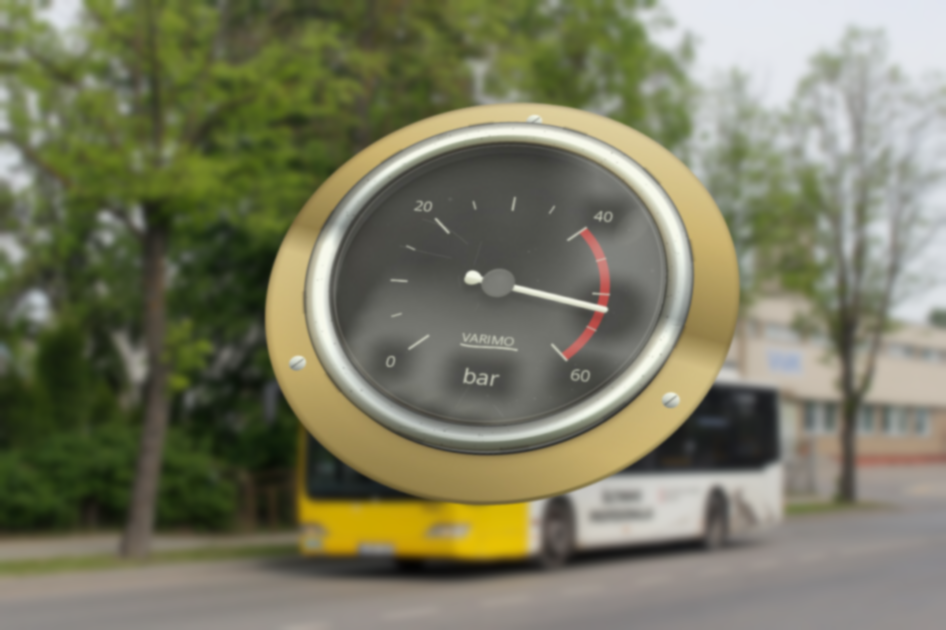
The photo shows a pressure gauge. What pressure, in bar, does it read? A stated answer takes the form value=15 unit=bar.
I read value=52.5 unit=bar
